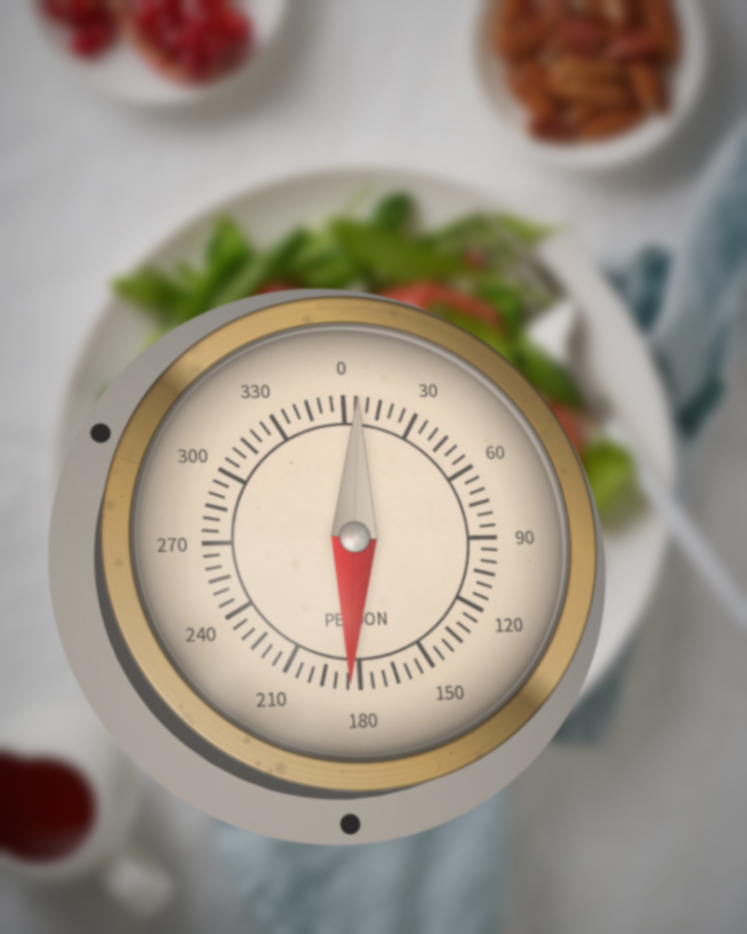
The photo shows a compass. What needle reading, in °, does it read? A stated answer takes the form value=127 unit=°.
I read value=185 unit=°
